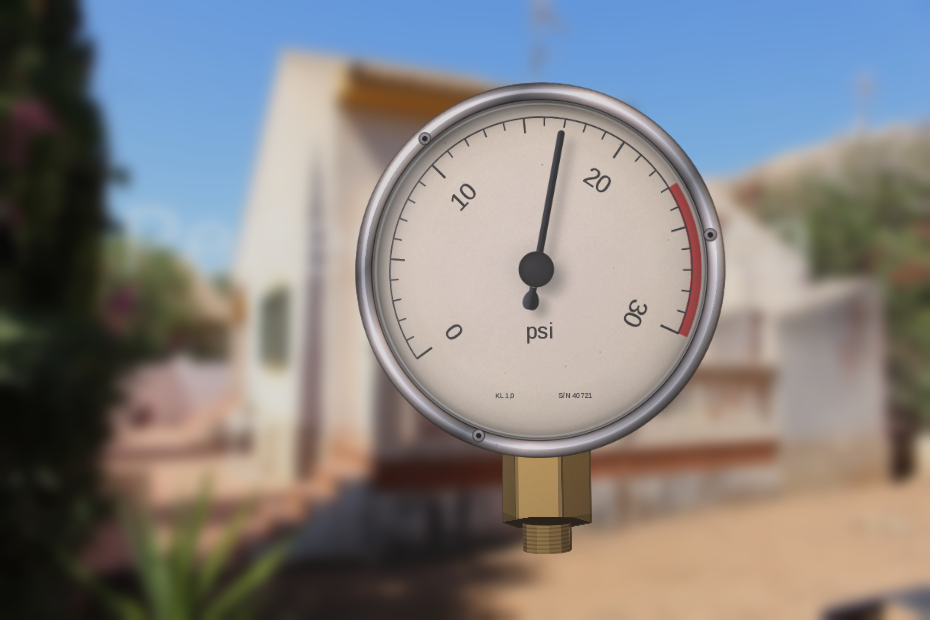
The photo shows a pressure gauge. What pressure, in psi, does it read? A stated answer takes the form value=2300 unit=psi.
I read value=17 unit=psi
